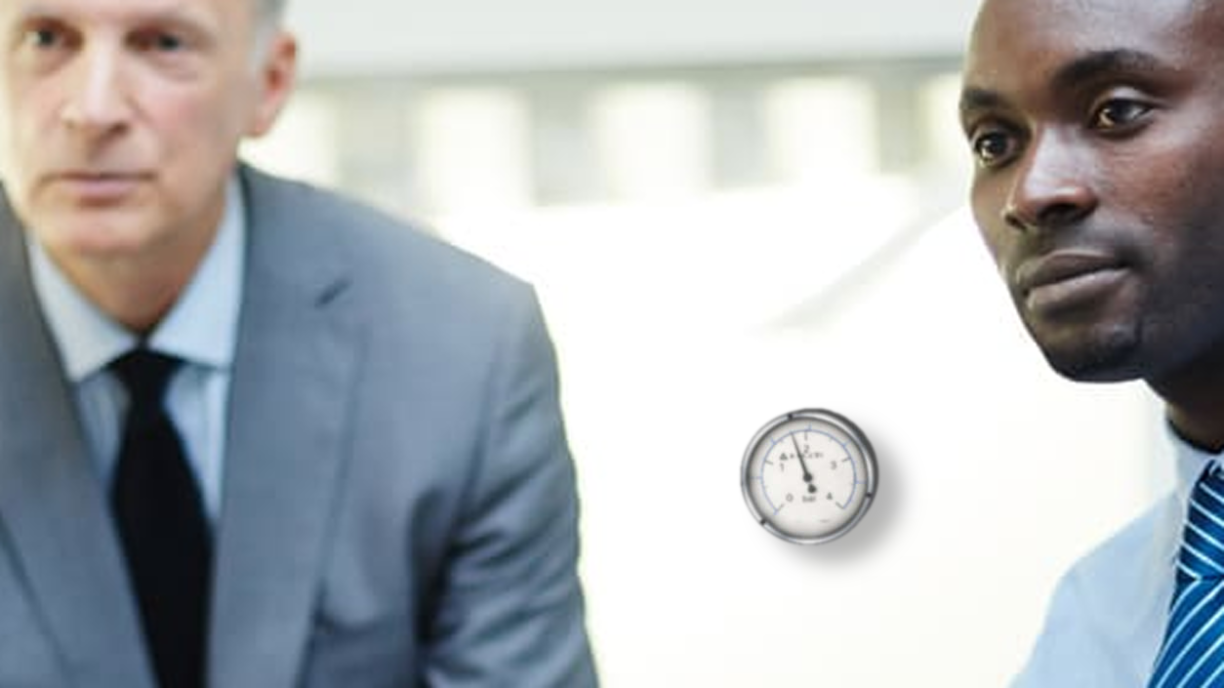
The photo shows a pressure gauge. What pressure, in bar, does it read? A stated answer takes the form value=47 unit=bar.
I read value=1.75 unit=bar
